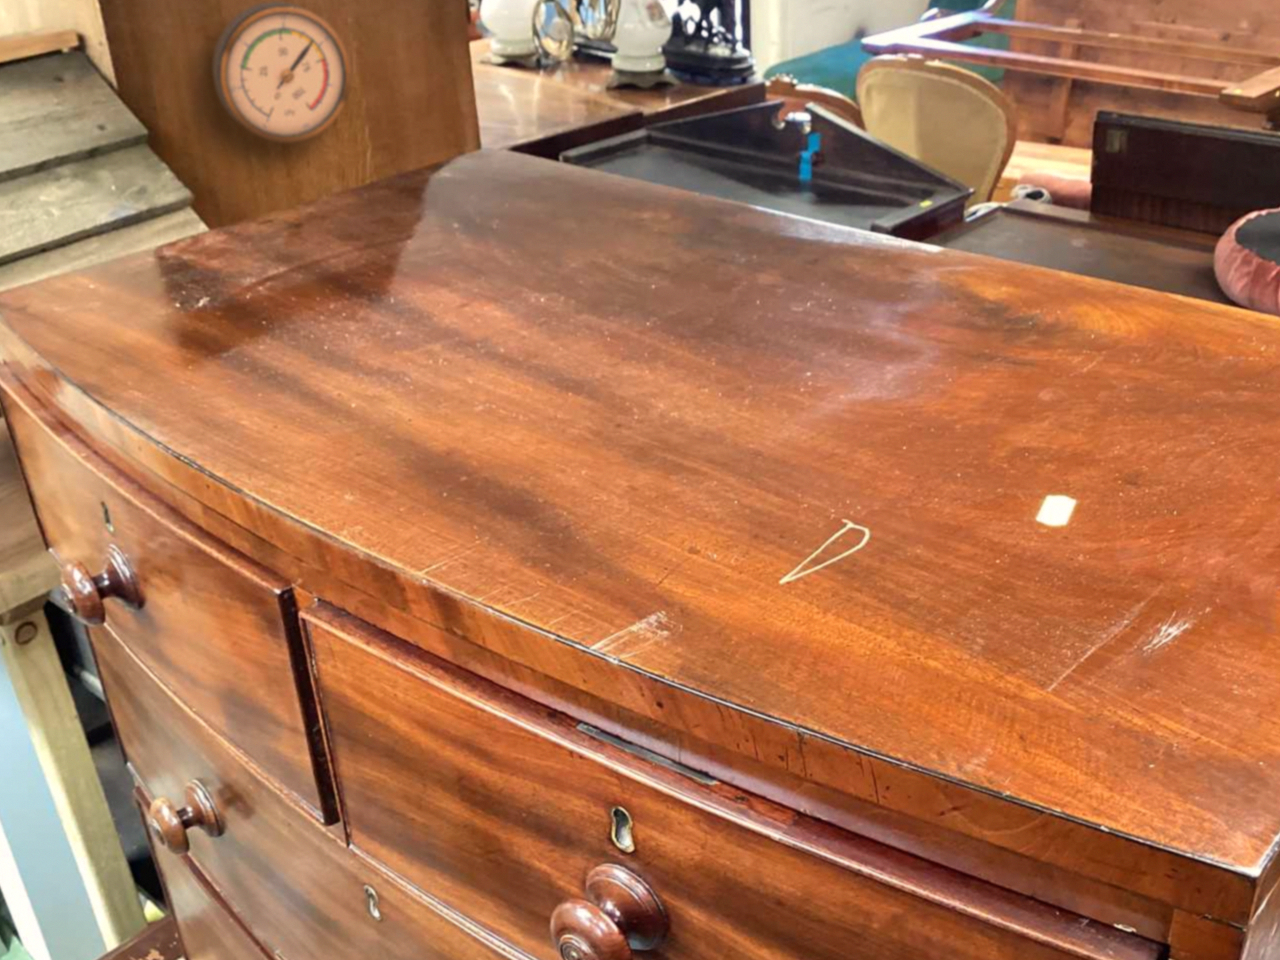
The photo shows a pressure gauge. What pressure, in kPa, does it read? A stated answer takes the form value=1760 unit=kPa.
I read value=65 unit=kPa
